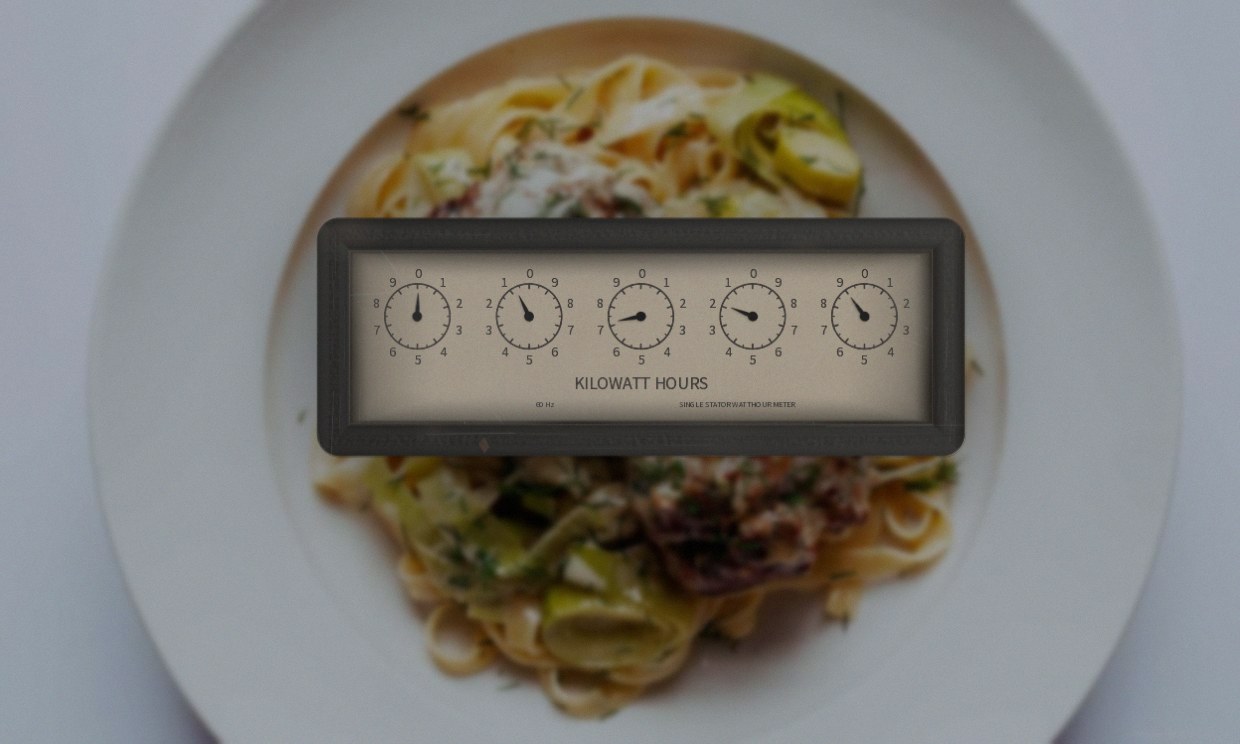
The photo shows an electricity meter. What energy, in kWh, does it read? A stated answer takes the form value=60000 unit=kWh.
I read value=719 unit=kWh
